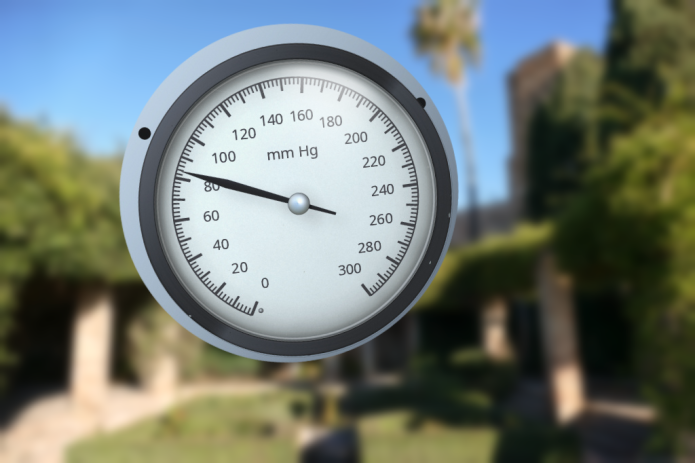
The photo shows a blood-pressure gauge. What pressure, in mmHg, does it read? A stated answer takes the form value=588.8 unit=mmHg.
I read value=84 unit=mmHg
